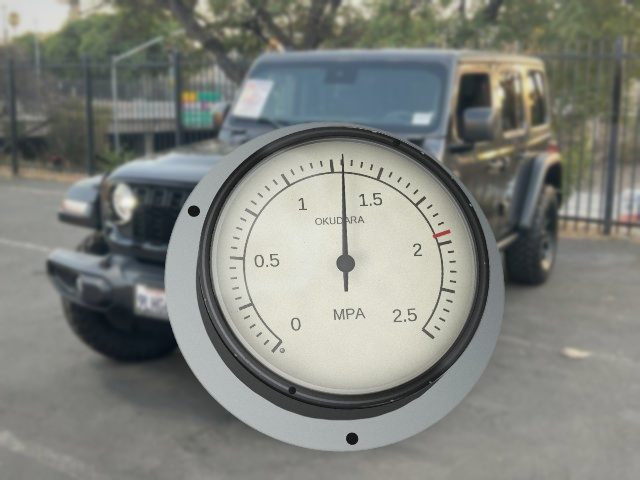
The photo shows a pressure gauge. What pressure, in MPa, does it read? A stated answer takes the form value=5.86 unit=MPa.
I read value=1.3 unit=MPa
